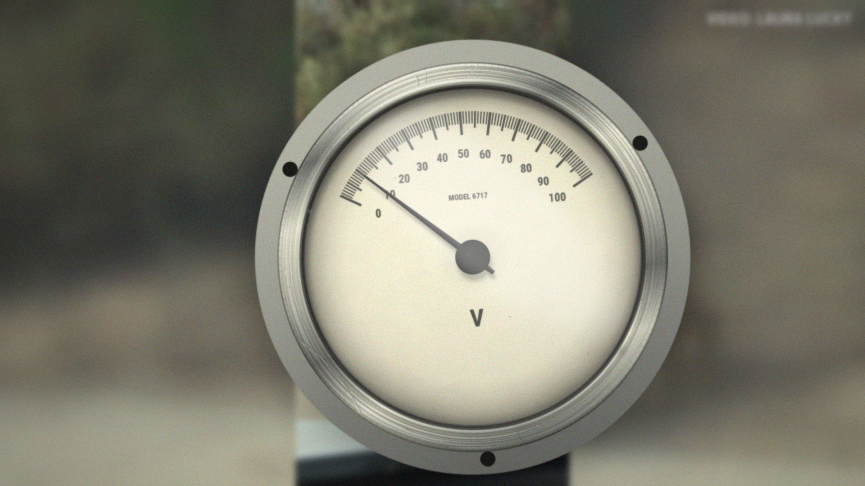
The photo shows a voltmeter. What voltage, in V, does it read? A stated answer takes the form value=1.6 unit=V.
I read value=10 unit=V
